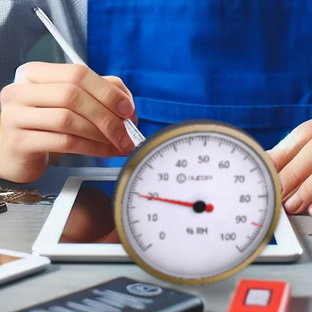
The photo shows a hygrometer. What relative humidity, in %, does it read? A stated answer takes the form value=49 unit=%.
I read value=20 unit=%
